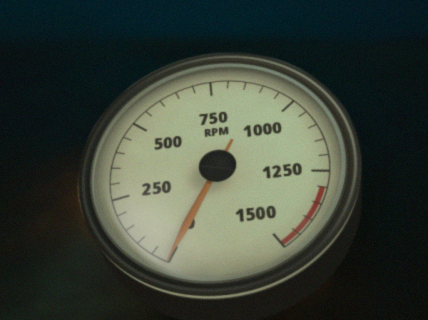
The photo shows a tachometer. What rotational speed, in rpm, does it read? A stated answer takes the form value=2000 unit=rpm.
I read value=0 unit=rpm
